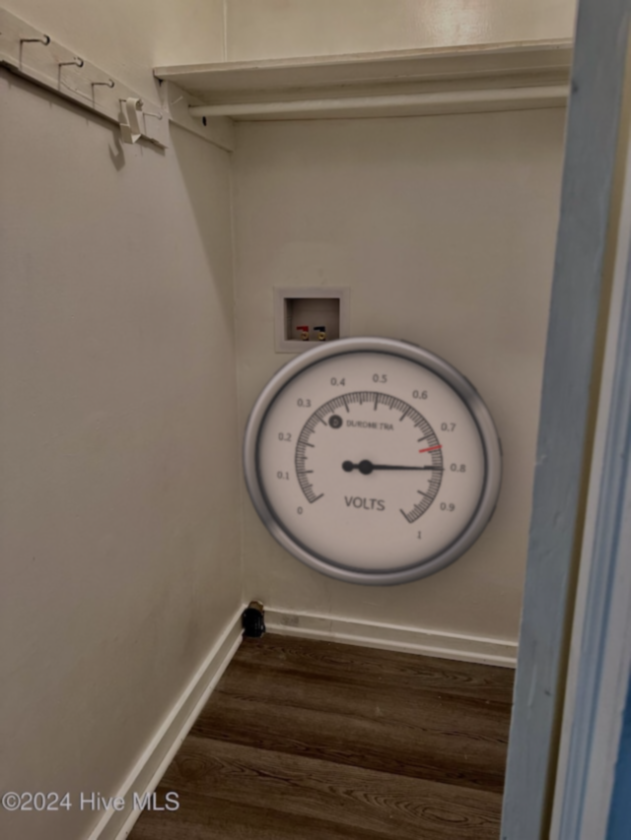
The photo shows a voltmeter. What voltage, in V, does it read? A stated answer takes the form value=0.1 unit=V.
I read value=0.8 unit=V
